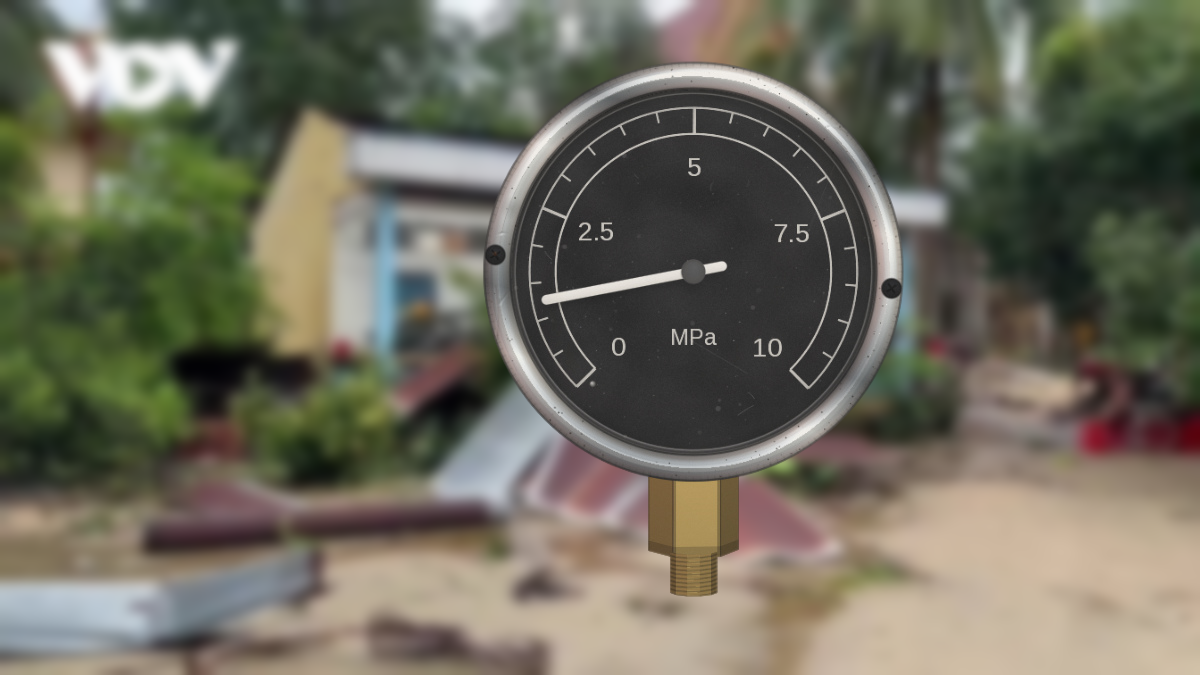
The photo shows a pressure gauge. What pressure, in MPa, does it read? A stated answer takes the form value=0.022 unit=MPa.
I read value=1.25 unit=MPa
